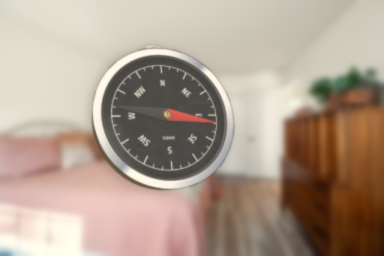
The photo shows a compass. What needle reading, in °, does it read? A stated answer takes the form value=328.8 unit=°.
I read value=100 unit=°
